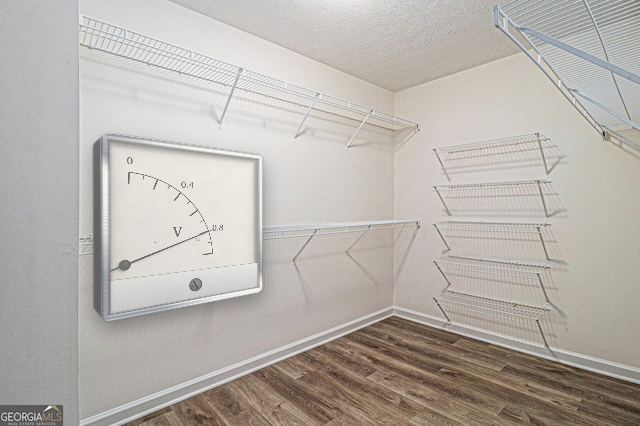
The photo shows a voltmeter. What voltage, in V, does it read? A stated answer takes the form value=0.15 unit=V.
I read value=0.8 unit=V
